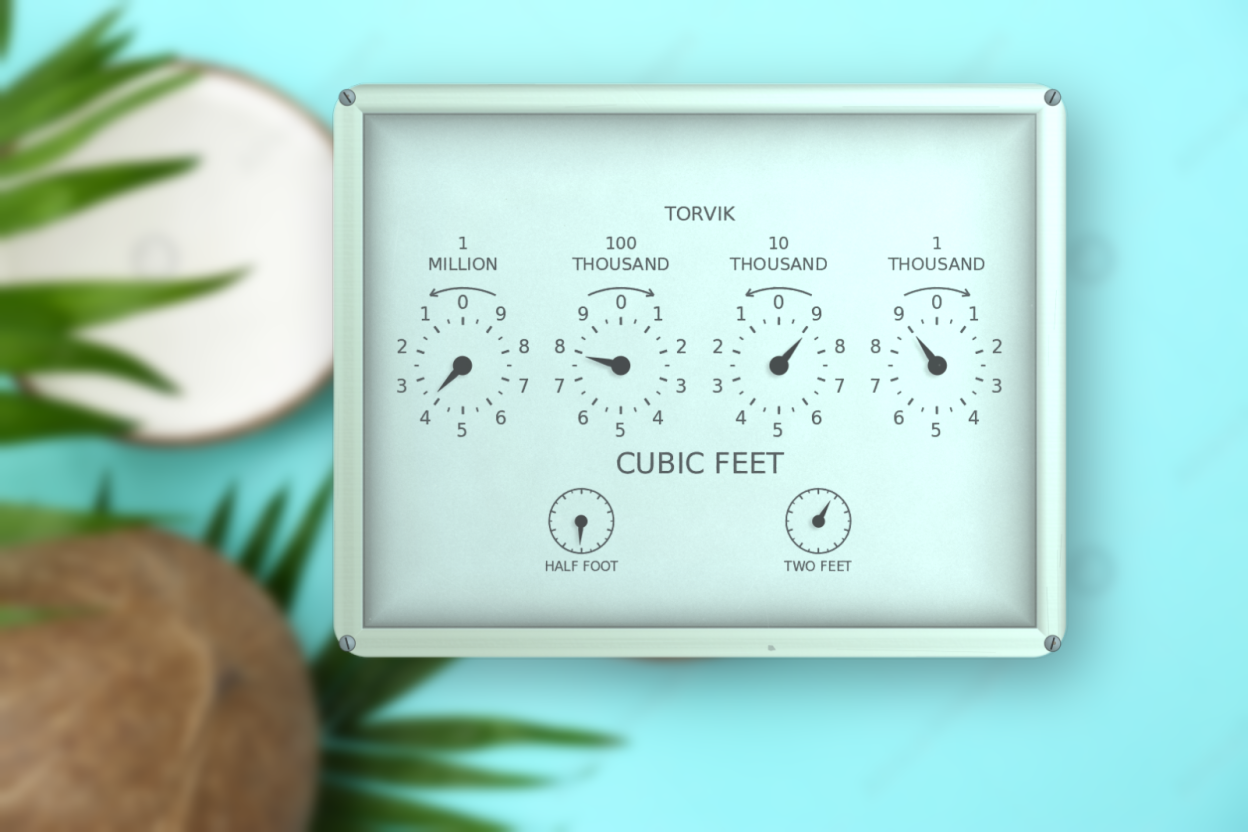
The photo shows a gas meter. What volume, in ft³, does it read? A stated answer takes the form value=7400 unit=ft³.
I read value=378900 unit=ft³
